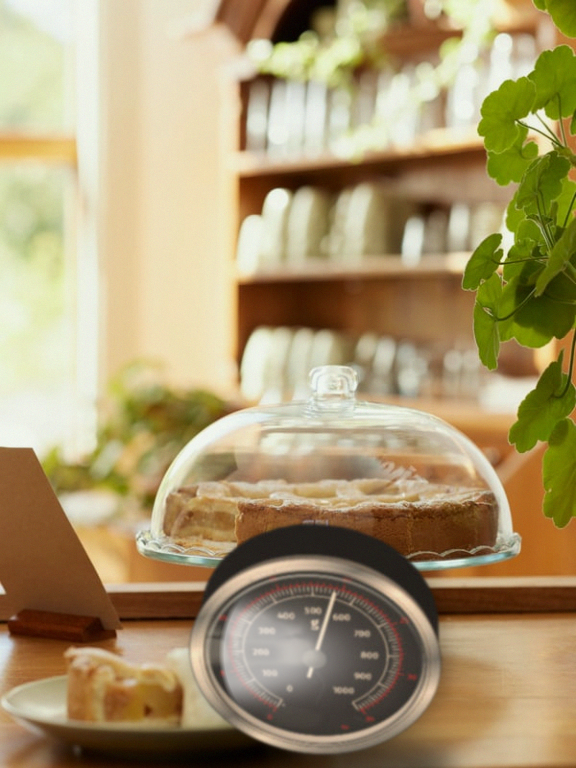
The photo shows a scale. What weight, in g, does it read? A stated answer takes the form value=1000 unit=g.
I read value=550 unit=g
